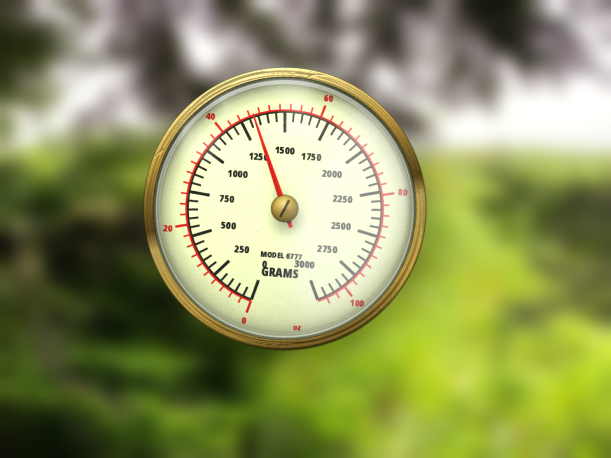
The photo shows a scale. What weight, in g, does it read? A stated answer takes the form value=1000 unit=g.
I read value=1325 unit=g
